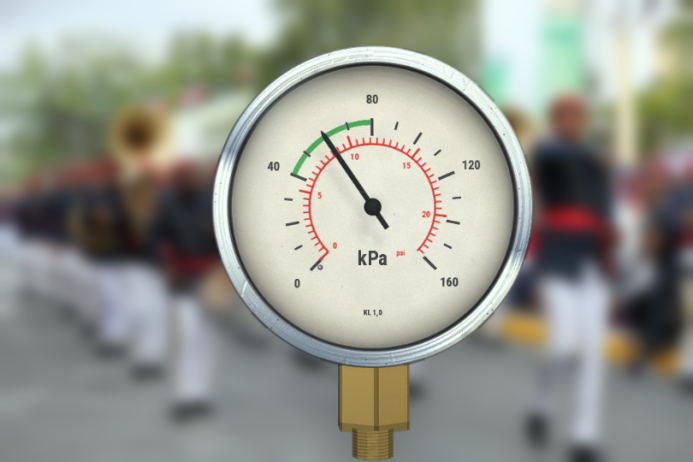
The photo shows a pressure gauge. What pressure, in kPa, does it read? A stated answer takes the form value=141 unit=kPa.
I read value=60 unit=kPa
